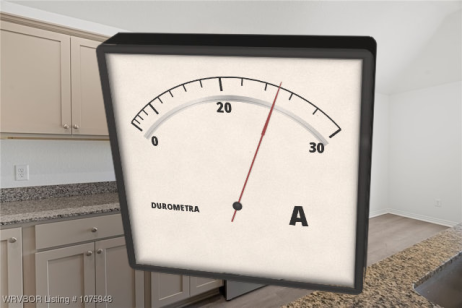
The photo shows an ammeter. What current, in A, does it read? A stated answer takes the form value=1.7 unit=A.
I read value=25 unit=A
